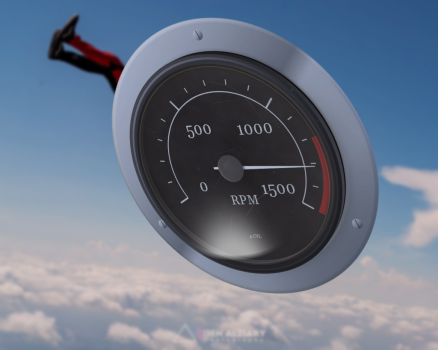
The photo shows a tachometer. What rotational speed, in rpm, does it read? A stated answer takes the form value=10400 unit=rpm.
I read value=1300 unit=rpm
